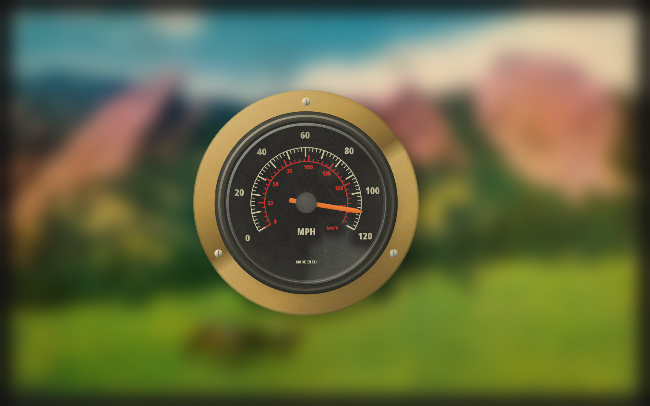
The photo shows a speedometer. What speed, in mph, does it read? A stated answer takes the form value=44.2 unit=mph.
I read value=110 unit=mph
